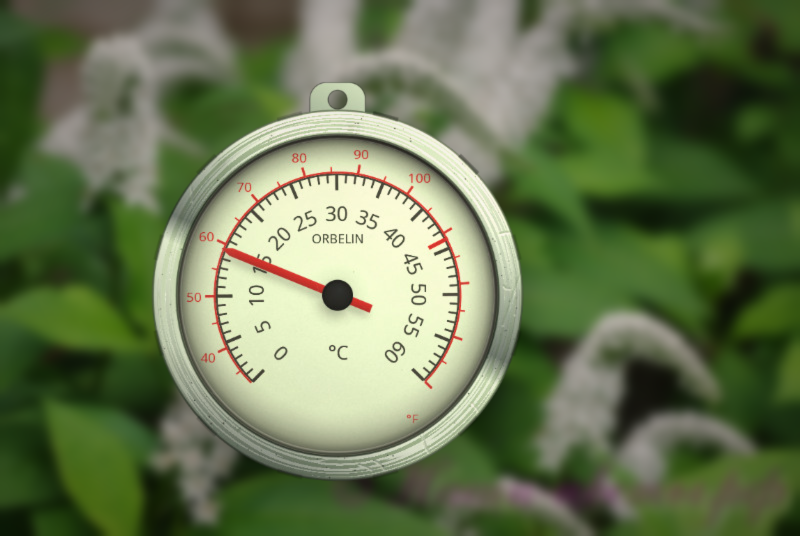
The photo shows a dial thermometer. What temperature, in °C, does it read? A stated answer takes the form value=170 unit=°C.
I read value=15 unit=°C
